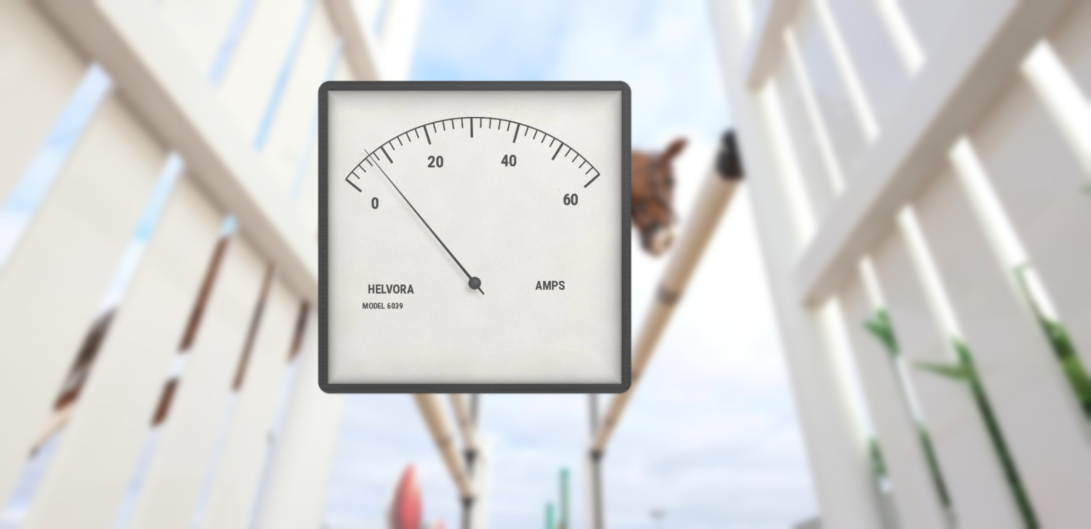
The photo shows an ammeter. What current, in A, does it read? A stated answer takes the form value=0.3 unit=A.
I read value=7 unit=A
